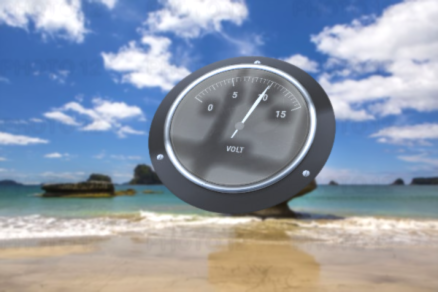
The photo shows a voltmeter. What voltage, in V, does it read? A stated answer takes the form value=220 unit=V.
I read value=10 unit=V
